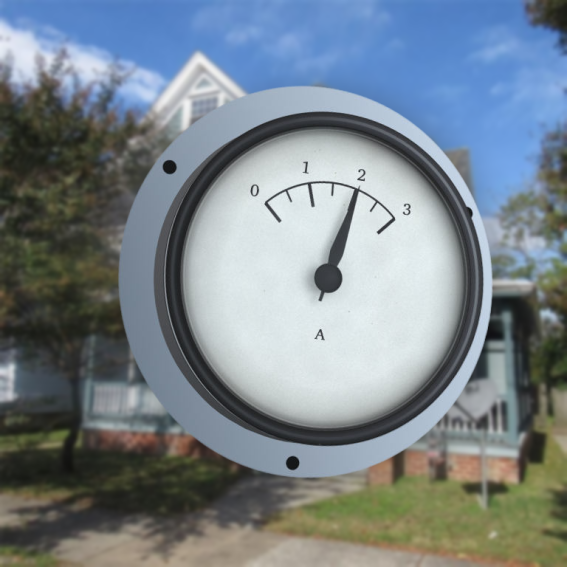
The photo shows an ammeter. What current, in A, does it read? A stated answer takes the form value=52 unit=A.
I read value=2 unit=A
